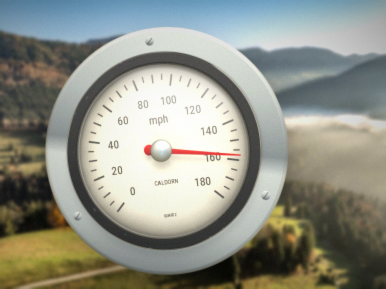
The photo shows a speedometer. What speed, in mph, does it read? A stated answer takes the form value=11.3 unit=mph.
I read value=157.5 unit=mph
